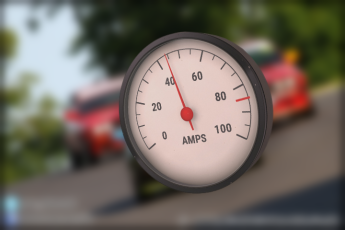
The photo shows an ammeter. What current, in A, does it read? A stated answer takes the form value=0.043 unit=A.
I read value=45 unit=A
